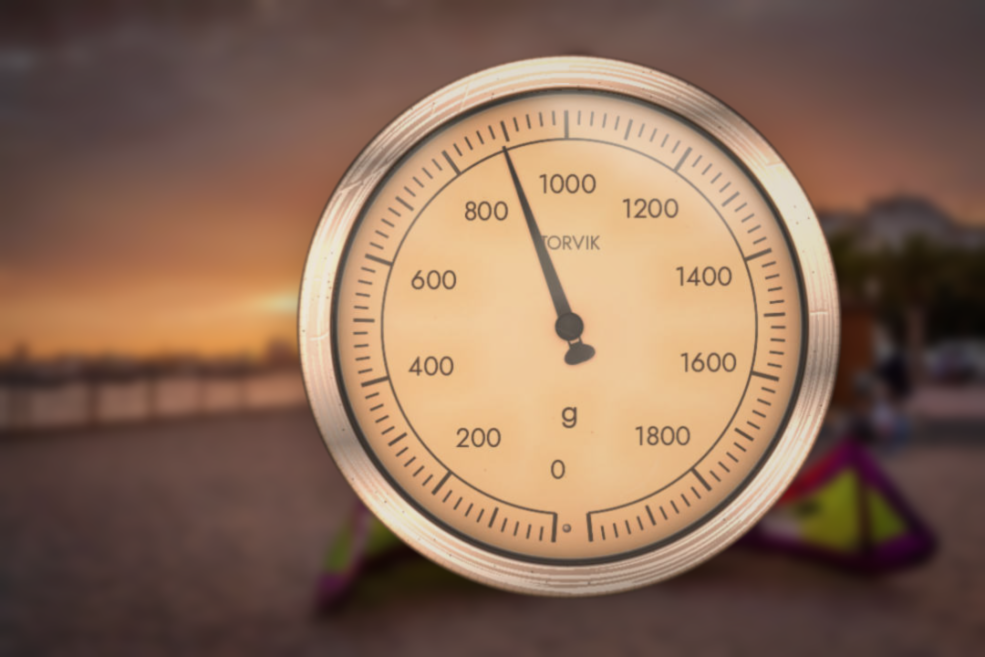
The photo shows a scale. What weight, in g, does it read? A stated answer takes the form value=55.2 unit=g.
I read value=890 unit=g
